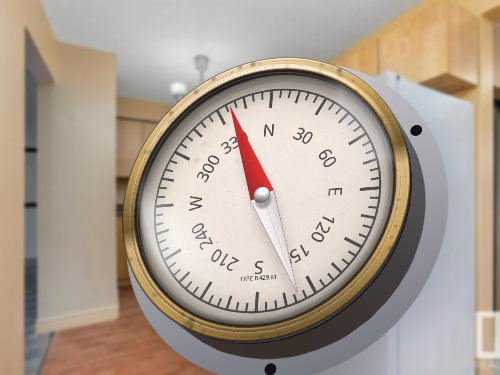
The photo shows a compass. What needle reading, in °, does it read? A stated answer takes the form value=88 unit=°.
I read value=337.5 unit=°
